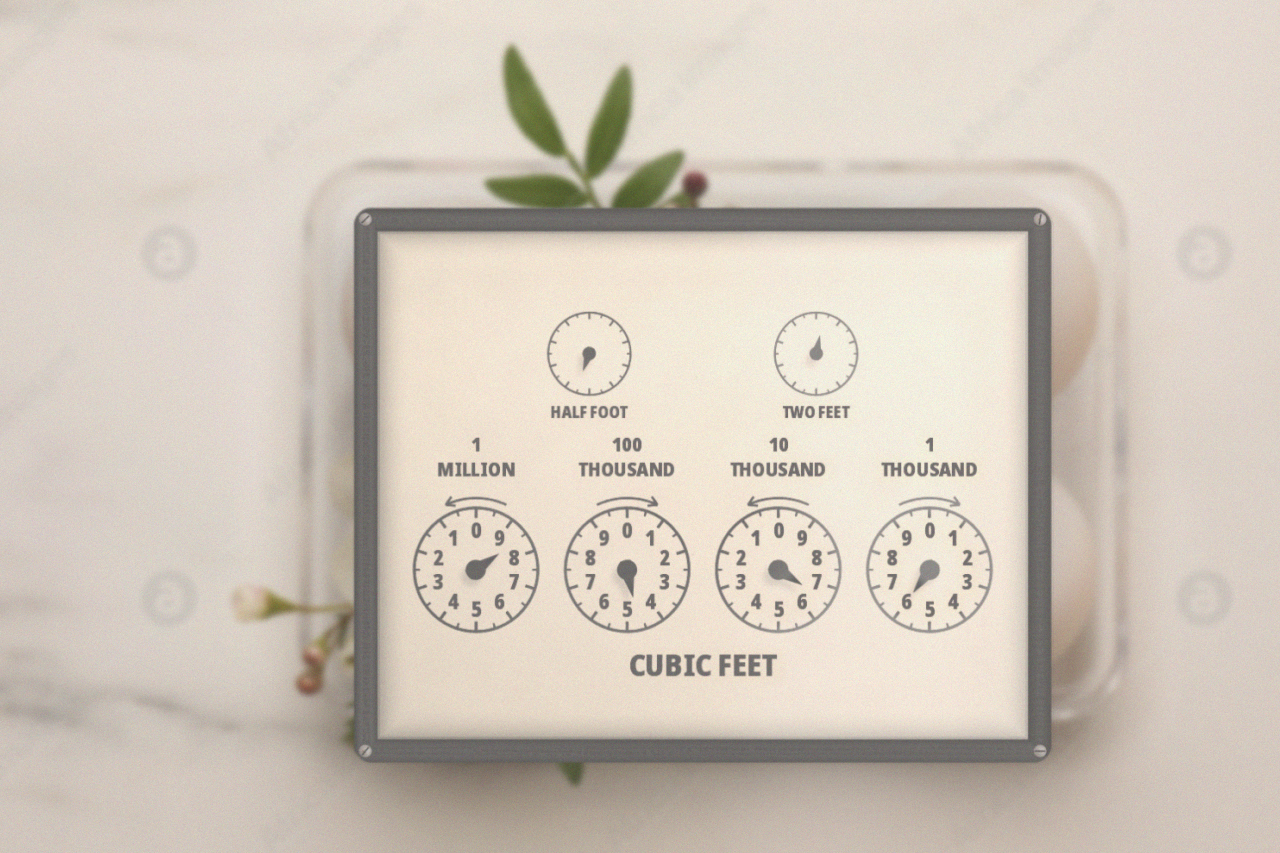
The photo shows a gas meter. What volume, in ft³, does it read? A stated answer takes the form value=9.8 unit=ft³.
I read value=846600 unit=ft³
